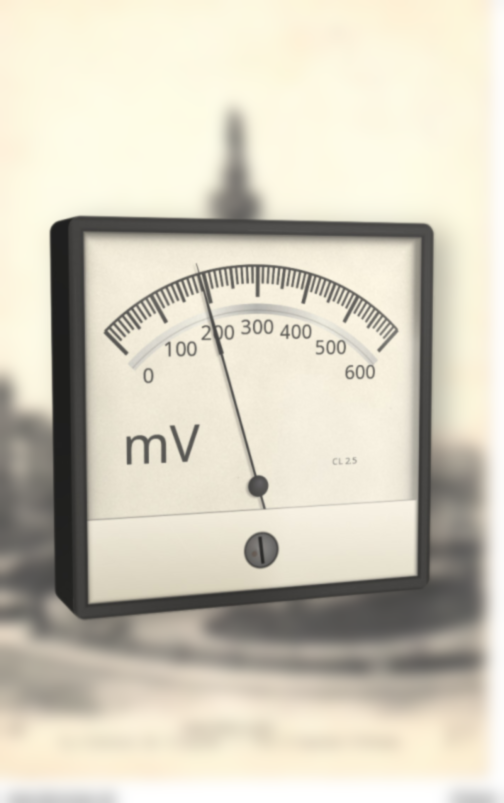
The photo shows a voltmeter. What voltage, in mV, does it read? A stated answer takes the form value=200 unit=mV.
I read value=190 unit=mV
